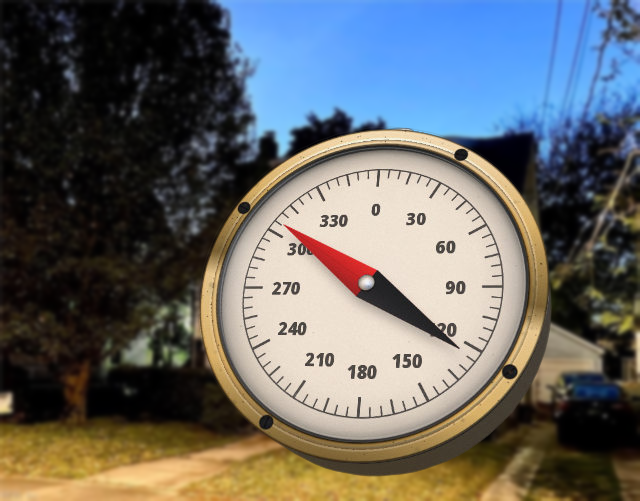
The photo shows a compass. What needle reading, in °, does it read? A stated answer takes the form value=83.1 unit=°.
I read value=305 unit=°
